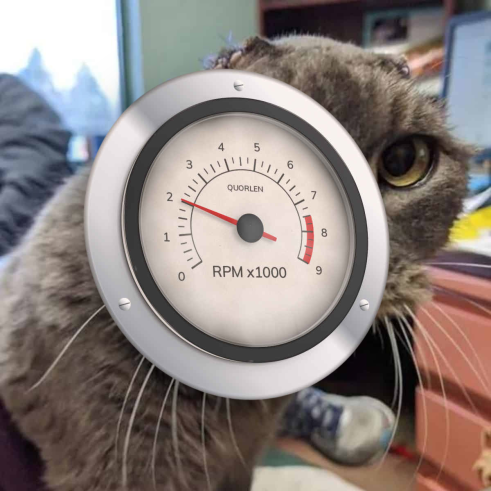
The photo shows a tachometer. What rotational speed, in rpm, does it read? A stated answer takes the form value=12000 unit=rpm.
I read value=2000 unit=rpm
